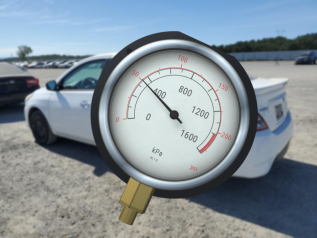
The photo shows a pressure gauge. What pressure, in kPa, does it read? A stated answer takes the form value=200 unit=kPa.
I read value=350 unit=kPa
